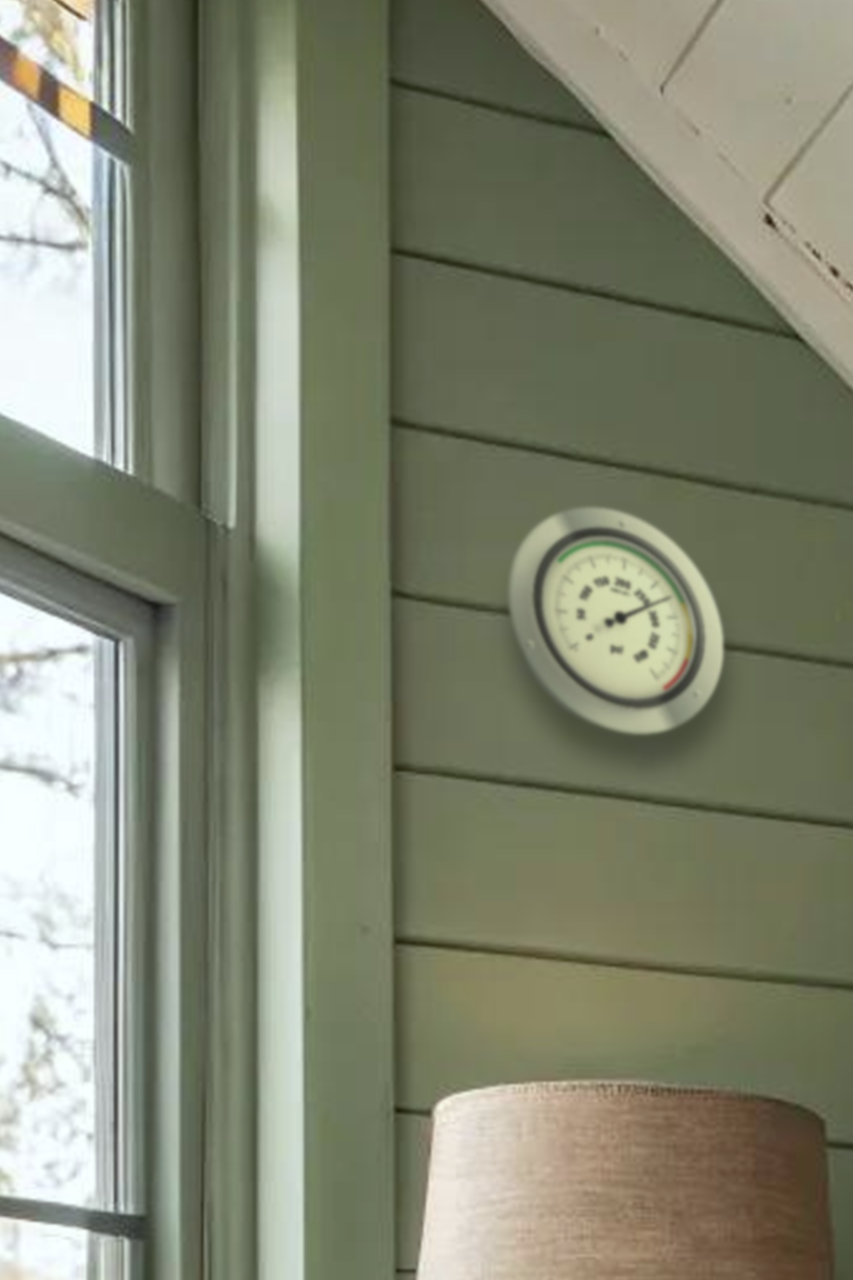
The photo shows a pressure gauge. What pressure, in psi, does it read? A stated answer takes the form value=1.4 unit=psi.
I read value=275 unit=psi
